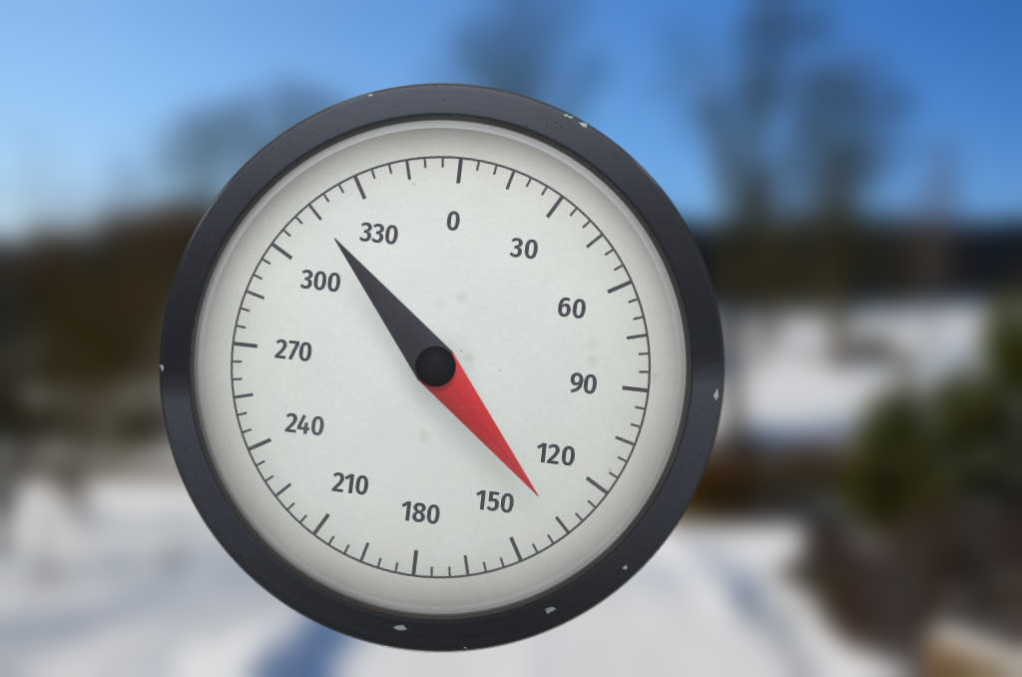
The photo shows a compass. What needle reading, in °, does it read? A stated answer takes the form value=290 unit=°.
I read value=135 unit=°
